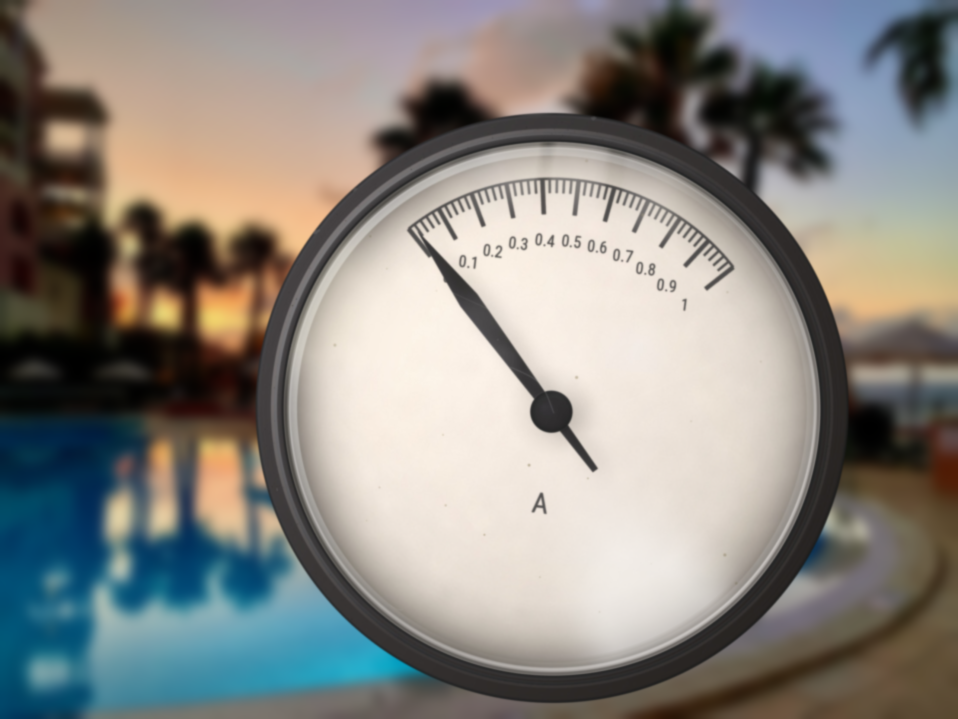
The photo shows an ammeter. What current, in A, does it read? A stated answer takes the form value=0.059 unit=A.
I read value=0.02 unit=A
